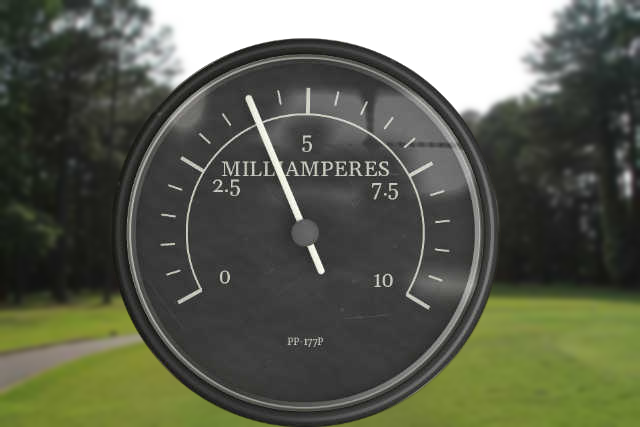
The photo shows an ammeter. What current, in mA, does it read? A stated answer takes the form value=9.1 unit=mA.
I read value=4 unit=mA
